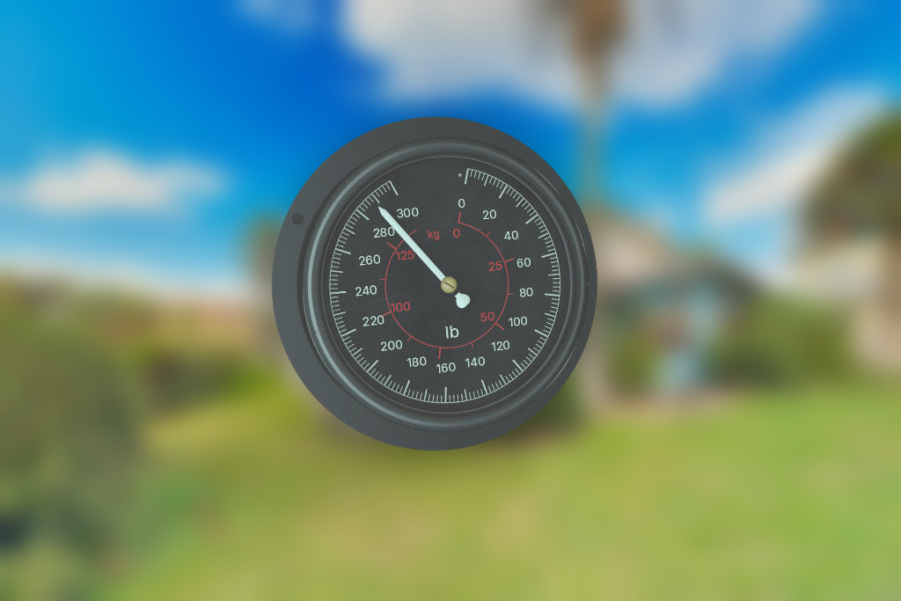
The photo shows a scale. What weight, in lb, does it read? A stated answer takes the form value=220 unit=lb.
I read value=288 unit=lb
